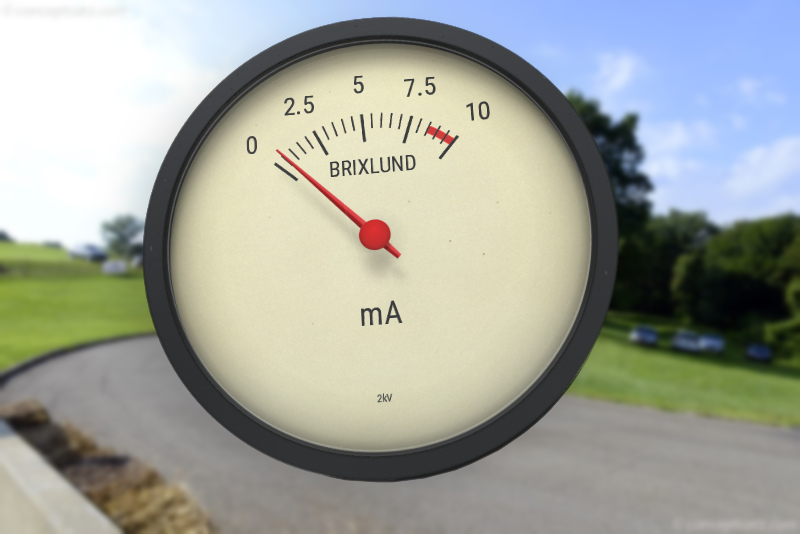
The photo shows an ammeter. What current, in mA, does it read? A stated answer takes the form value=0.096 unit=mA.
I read value=0.5 unit=mA
